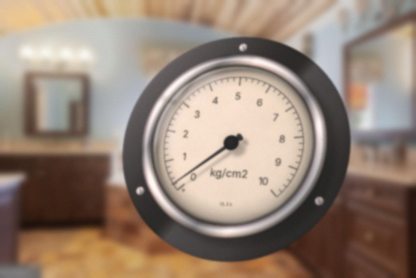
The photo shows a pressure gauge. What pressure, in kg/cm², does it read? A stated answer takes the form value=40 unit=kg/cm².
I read value=0.2 unit=kg/cm²
